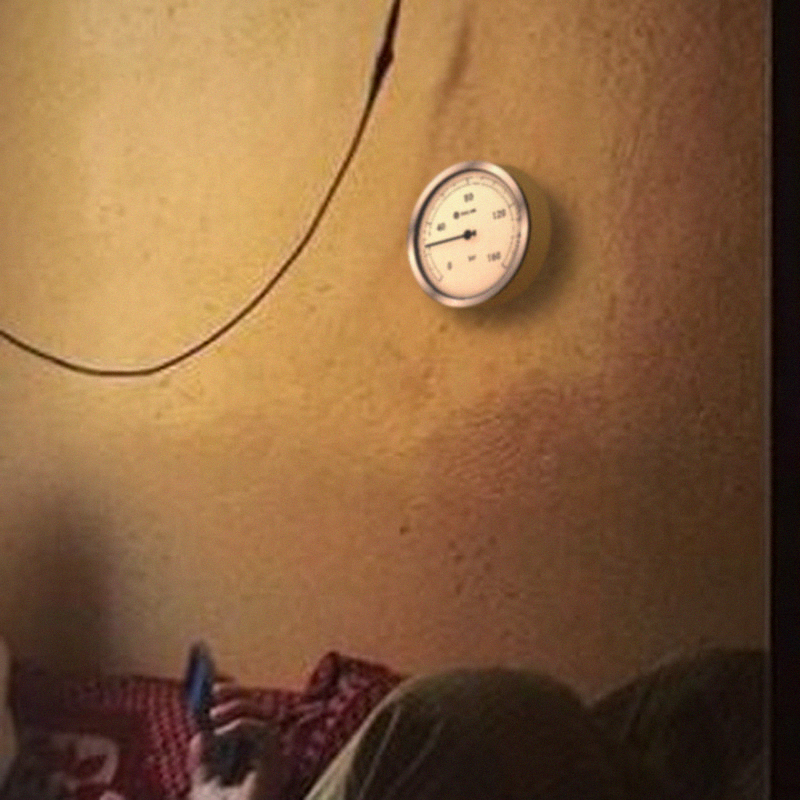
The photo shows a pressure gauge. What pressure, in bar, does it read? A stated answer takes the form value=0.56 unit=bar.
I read value=25 unit=bar
